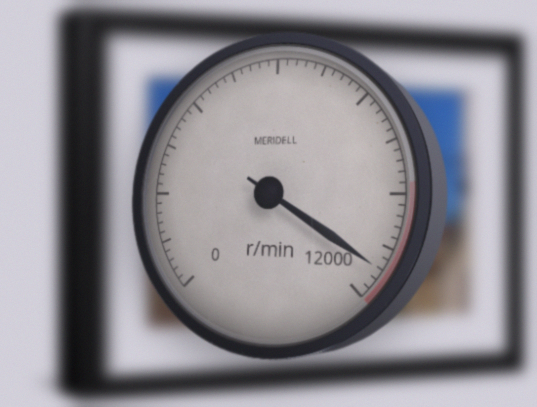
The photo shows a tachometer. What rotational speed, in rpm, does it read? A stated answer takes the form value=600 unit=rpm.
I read value=11400 unit=rpm
